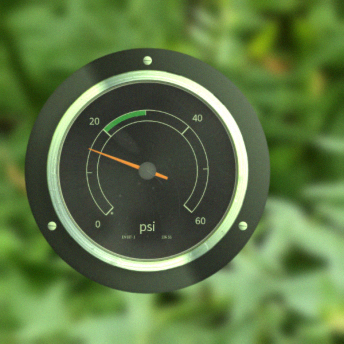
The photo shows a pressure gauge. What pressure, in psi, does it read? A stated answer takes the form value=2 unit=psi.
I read value=15 unit=psi
